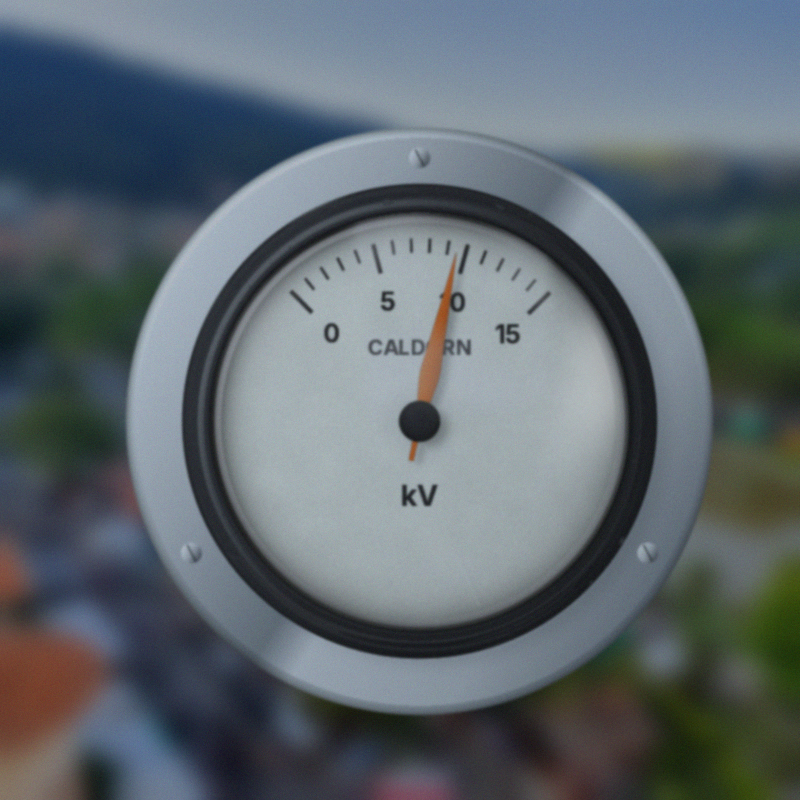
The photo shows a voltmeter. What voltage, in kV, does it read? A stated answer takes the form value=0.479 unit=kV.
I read value=9.5 unit=kV
